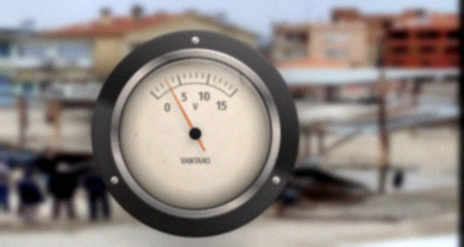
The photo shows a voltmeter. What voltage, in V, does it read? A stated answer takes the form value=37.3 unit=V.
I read value=3 unit=V
